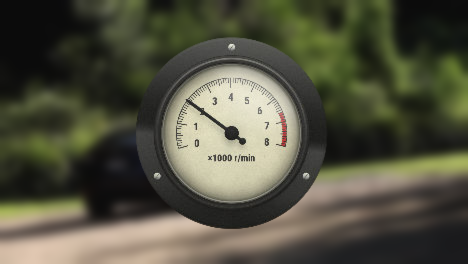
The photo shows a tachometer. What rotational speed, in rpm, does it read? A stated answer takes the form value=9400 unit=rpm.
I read value=2000 unit=rpm
